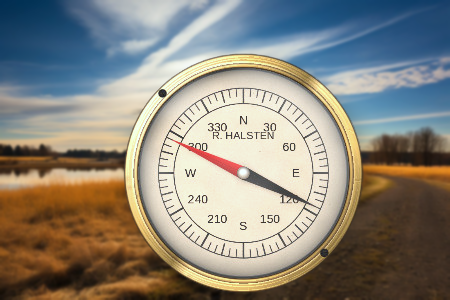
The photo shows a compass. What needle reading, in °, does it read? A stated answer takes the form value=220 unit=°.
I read value=295 unit=°
